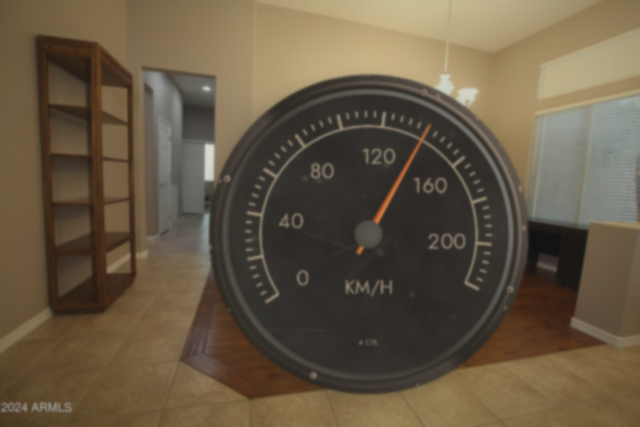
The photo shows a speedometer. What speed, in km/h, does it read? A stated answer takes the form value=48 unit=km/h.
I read value=140 unit=km/h
